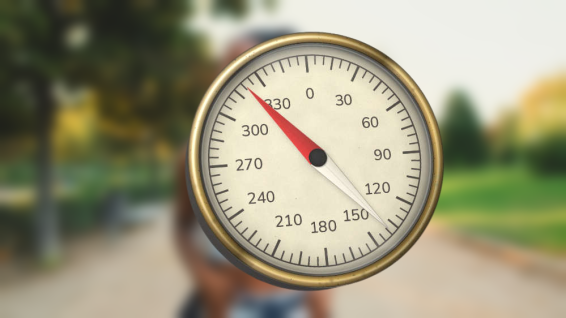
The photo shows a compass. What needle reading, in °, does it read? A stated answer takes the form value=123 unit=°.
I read value=320 unit=°
